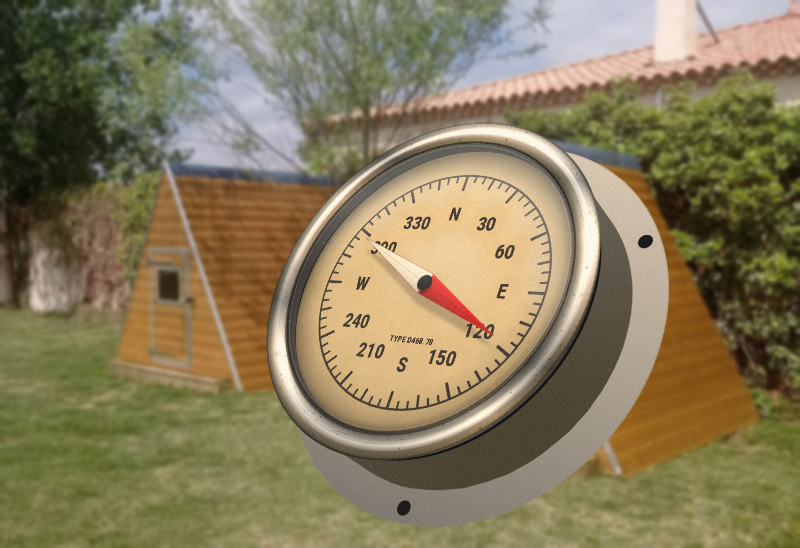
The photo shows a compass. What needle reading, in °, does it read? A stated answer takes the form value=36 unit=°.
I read value=117.5 unit=°
